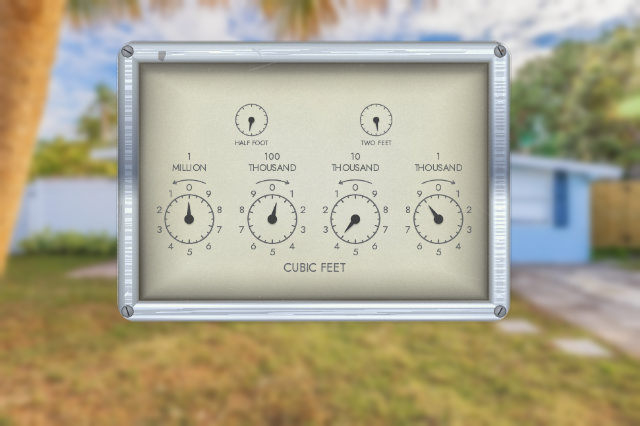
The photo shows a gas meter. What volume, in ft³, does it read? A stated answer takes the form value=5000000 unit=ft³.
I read value=3900 unit=ft³
